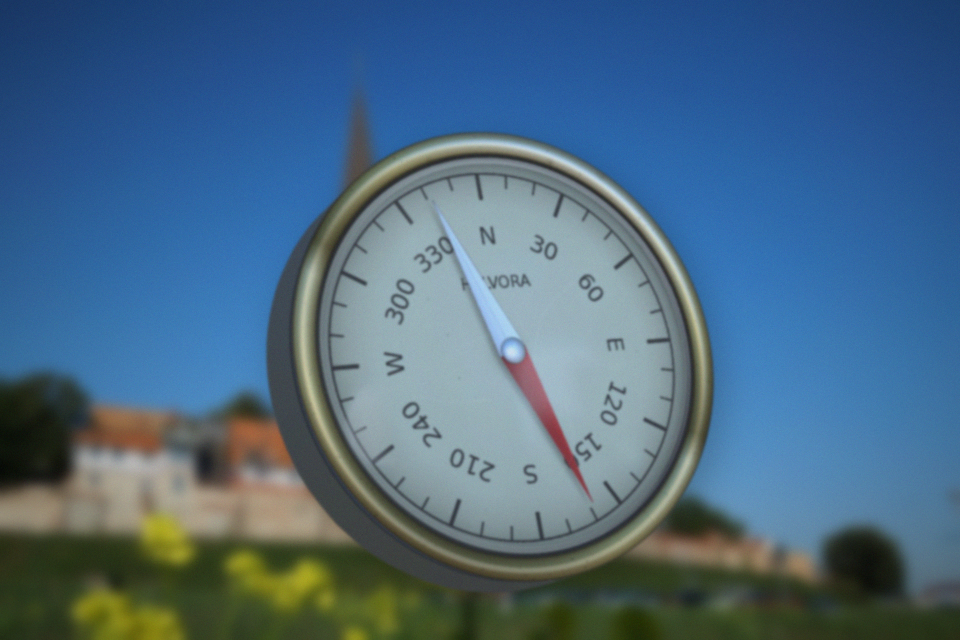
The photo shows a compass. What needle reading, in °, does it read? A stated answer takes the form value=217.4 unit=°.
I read value=160 unit=°
